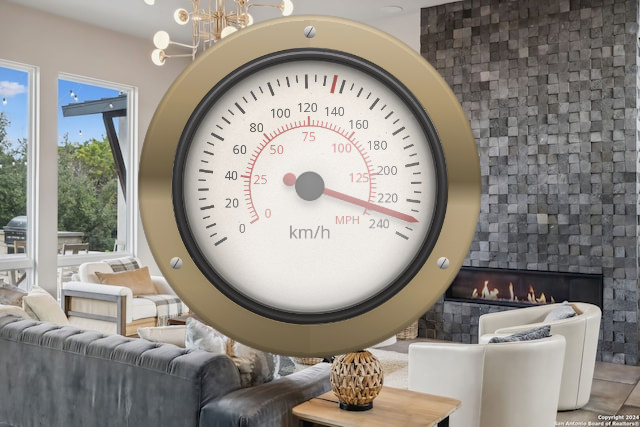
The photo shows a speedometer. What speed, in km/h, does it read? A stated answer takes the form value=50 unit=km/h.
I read value=230 unit=km/h
